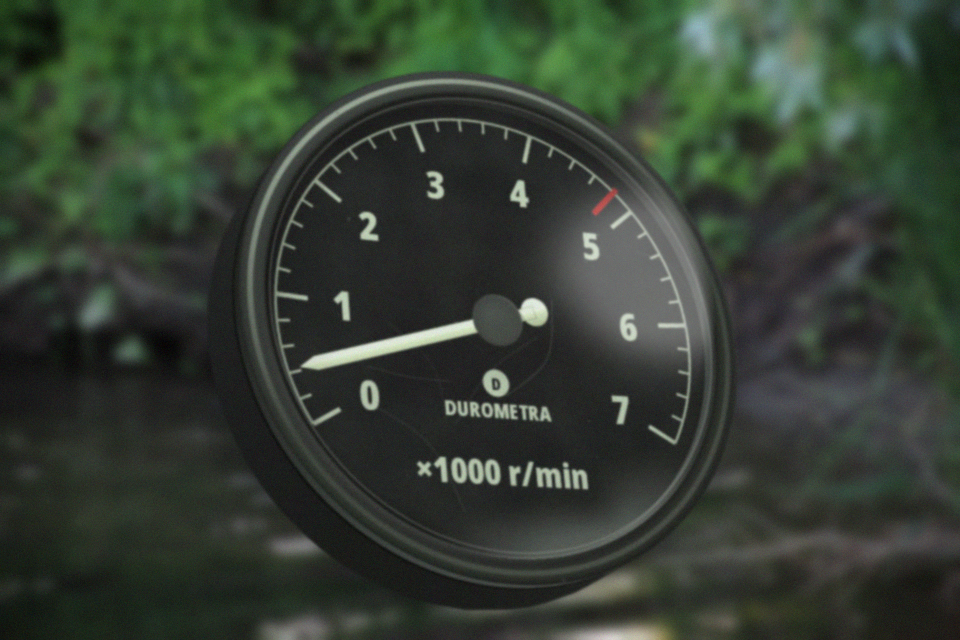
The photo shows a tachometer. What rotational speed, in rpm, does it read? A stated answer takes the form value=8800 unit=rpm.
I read value=400 unit=rpm
